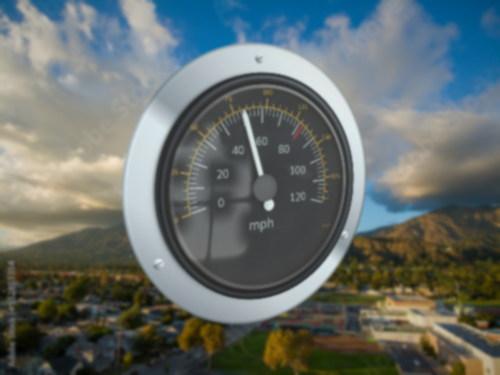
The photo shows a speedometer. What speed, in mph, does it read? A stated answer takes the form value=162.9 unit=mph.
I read value=50 unit=mph
